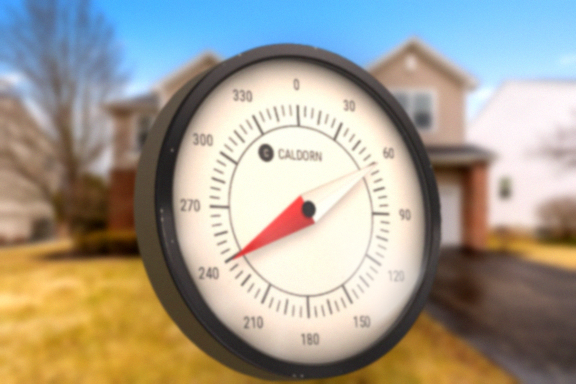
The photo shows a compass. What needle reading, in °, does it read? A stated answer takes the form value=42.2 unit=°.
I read value=240 unit=°
